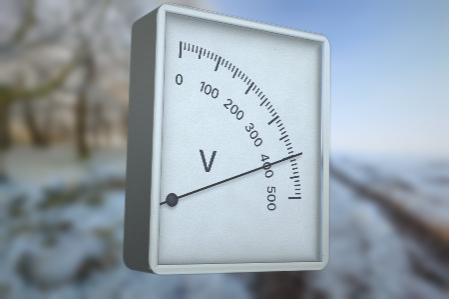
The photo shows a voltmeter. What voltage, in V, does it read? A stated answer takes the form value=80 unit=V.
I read value=400 unit=V
